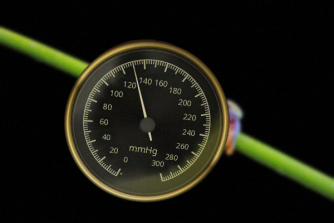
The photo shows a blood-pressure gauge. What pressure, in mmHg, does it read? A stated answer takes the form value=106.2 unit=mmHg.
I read value=130 unit=mmHg
